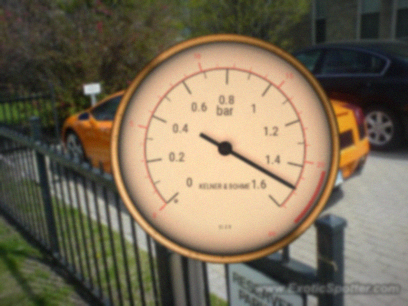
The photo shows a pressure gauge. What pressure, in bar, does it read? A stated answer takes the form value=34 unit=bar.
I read value=1.5 unit=bar
